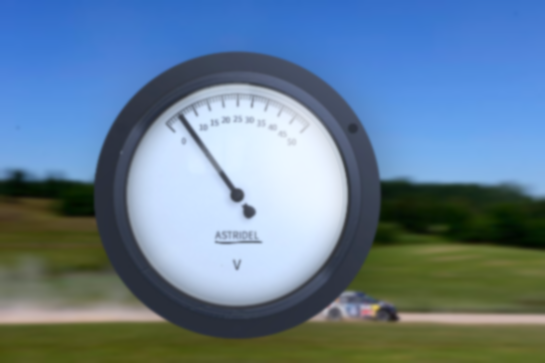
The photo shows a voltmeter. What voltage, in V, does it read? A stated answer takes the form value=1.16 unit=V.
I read value=5 unit=V
